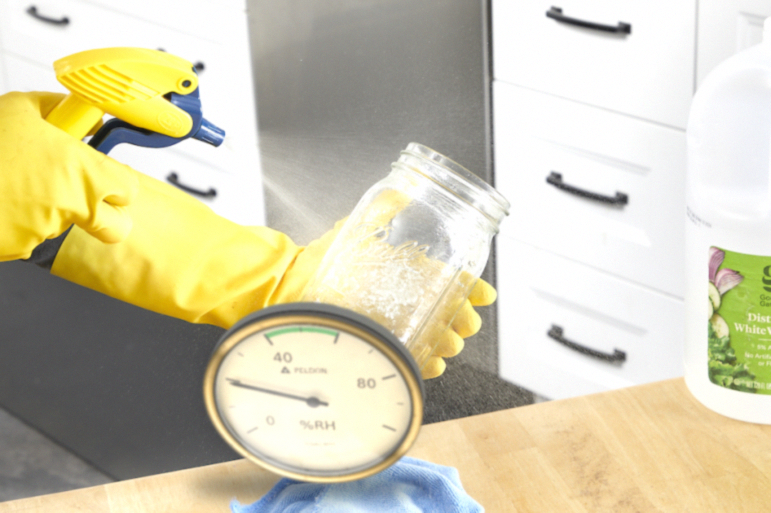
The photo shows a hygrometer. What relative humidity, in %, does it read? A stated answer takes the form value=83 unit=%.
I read value=20 unit=%
